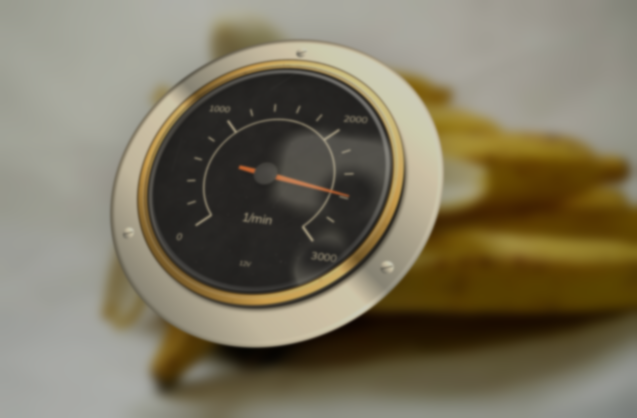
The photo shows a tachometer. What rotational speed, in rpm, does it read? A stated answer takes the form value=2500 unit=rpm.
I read value=2600 unit=rpm
